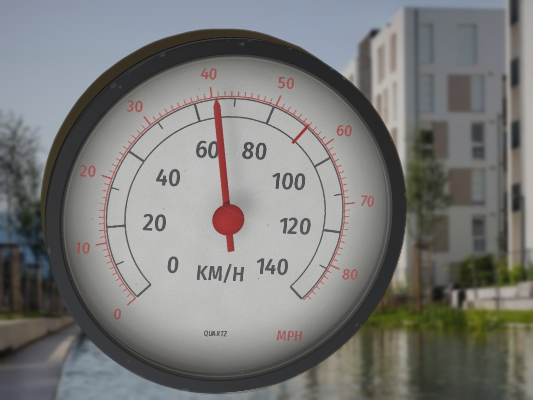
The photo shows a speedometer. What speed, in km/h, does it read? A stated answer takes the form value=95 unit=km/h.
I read value=65 unit=km/h
